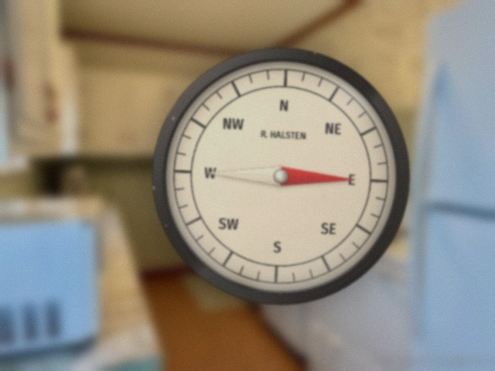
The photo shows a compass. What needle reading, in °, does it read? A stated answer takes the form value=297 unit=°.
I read value=90 unit=°
